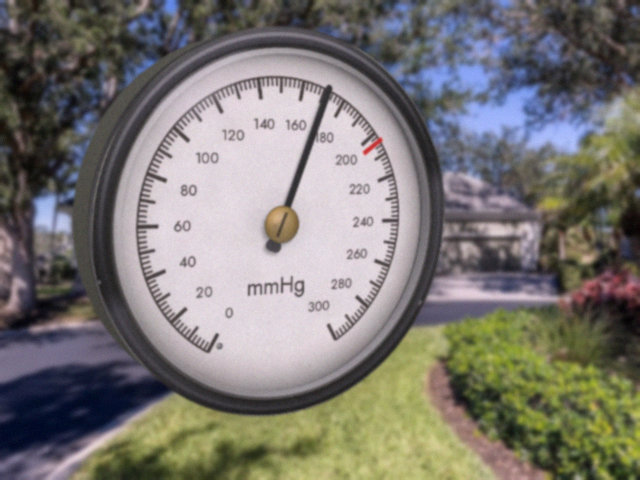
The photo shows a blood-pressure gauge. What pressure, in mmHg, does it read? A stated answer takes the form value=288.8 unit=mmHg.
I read value=170 unit=mmHg
